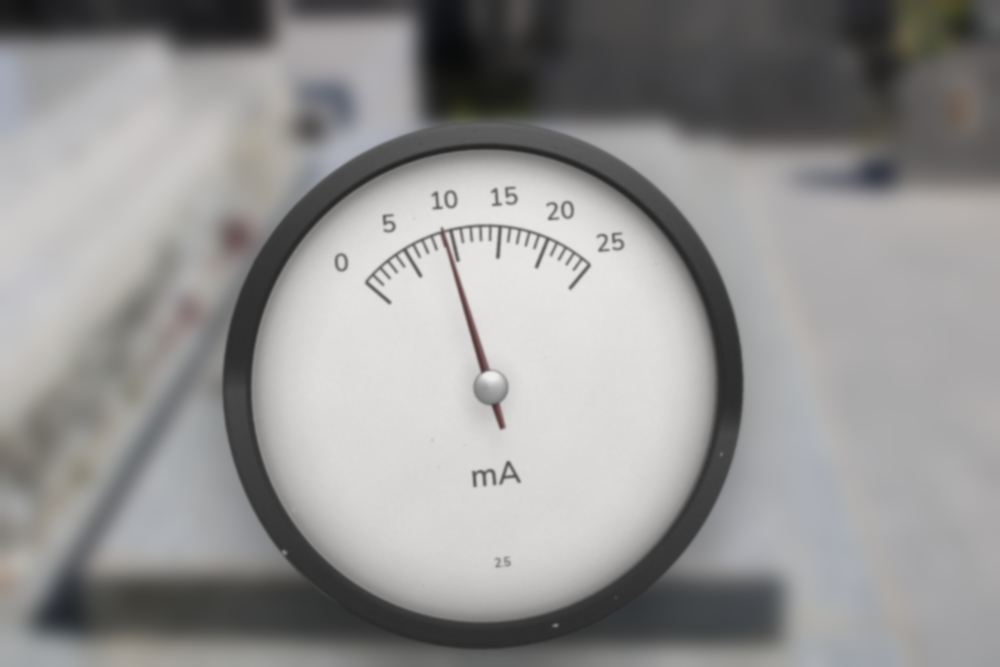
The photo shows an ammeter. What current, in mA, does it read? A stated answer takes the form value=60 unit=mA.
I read value=9 unit=mA
